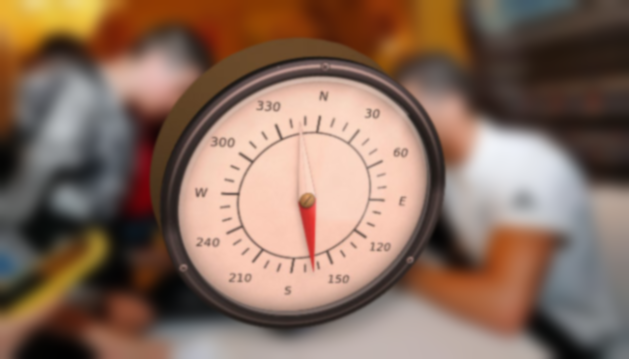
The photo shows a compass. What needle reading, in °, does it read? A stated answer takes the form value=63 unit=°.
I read value=165 unit=°
